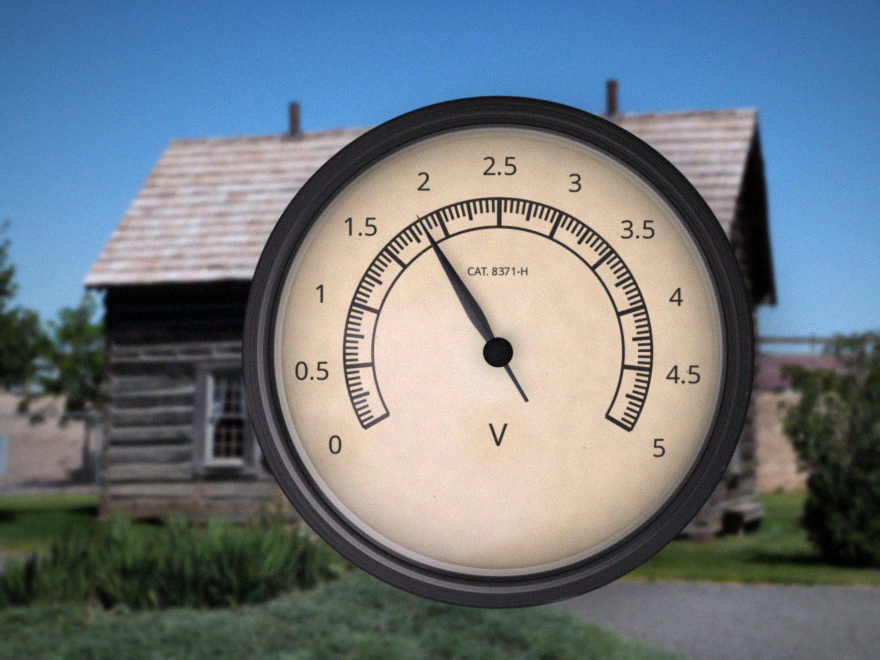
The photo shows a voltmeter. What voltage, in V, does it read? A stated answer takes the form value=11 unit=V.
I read value=1.85 unit=V
